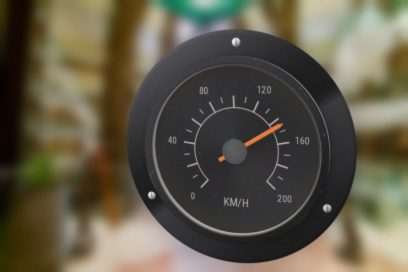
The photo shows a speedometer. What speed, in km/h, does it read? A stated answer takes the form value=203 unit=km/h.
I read value=145 unit=km/h
